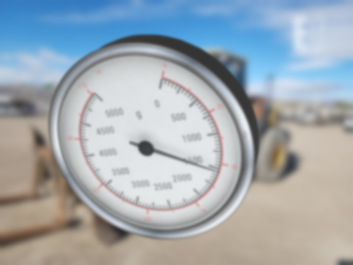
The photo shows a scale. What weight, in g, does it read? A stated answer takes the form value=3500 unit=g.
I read value=1500 unit=g
